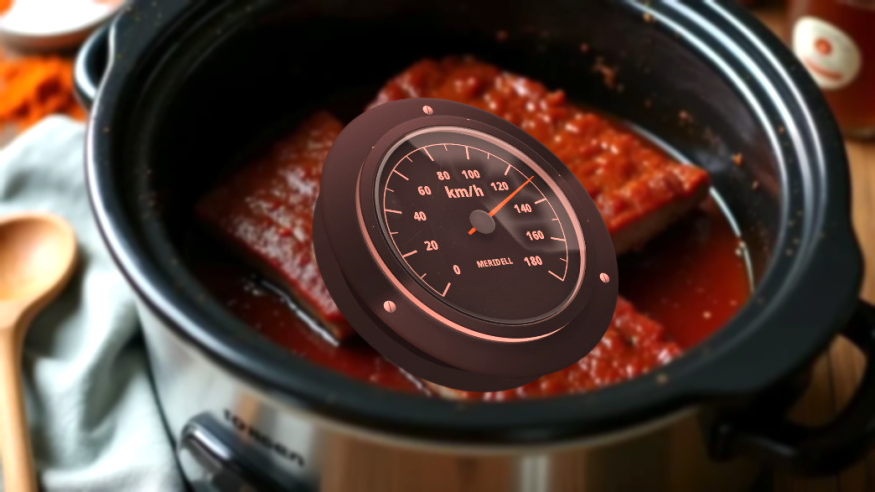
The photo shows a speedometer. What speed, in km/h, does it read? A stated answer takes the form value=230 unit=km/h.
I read value=130 unit=km/h
